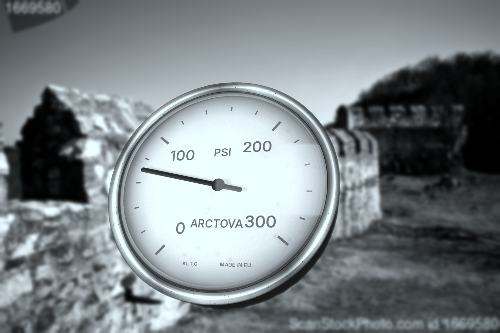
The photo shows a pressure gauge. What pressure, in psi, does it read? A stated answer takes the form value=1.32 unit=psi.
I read value=70 unit=psi
